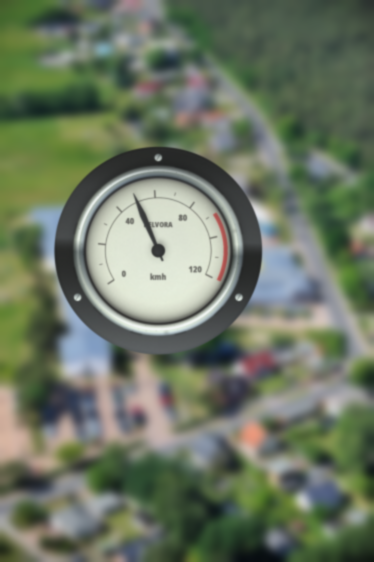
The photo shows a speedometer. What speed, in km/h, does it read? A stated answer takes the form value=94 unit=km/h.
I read value=50 unit=km/h
